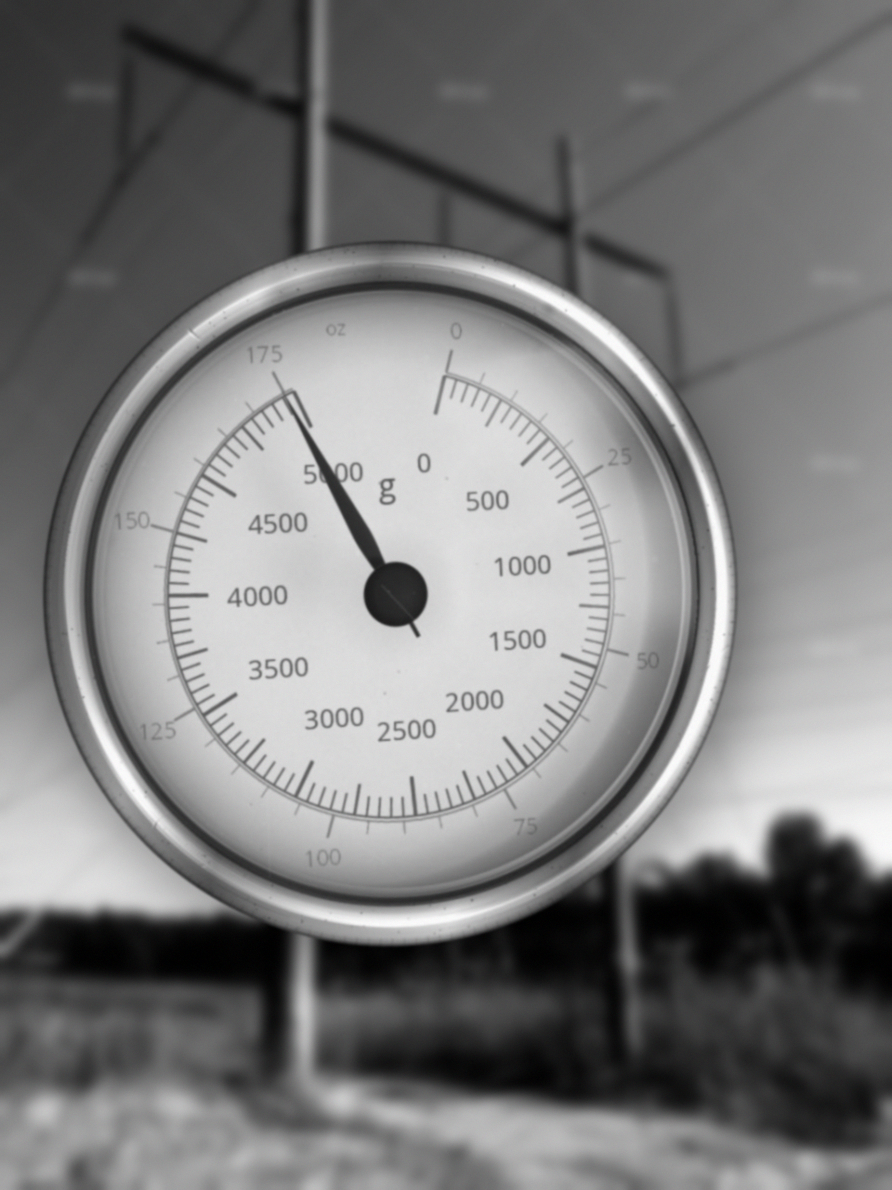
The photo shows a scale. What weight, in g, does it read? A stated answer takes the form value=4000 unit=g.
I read value=4950 unit=g
